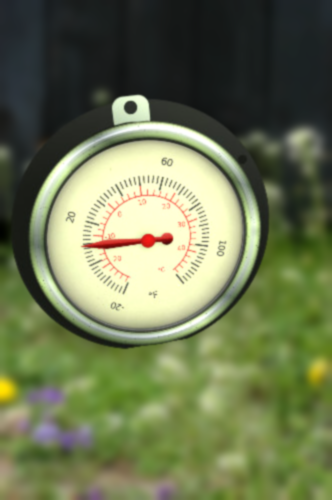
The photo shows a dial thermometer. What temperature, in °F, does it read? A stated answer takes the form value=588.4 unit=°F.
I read value=10 unit=°F
